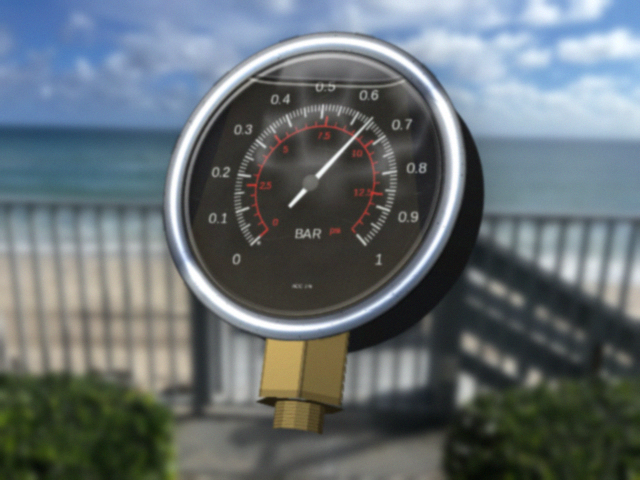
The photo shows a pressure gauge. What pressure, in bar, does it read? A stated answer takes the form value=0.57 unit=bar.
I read value=0.65 unit=bar
